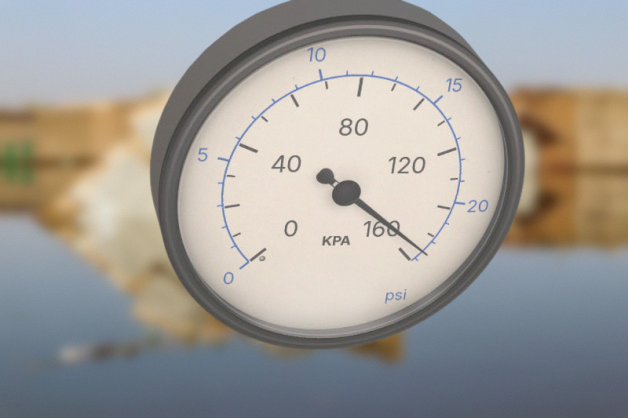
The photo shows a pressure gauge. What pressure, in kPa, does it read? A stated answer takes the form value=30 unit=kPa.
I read value=155 unit=kPa
